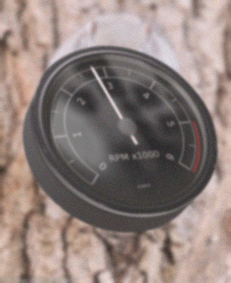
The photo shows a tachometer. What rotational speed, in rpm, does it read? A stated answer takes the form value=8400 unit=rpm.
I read value=2750 unit=rpm
